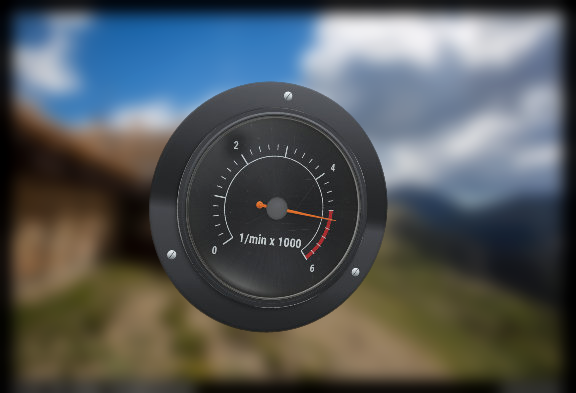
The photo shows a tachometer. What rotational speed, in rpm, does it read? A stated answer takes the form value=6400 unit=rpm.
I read value=5000 unit=rpm
